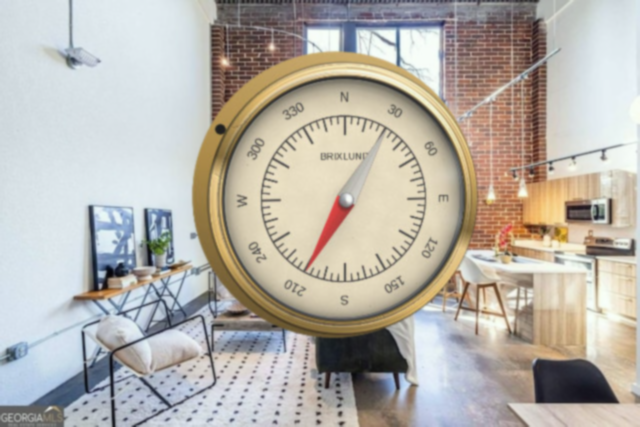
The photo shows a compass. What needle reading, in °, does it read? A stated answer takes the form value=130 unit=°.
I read value=210 unit=°
